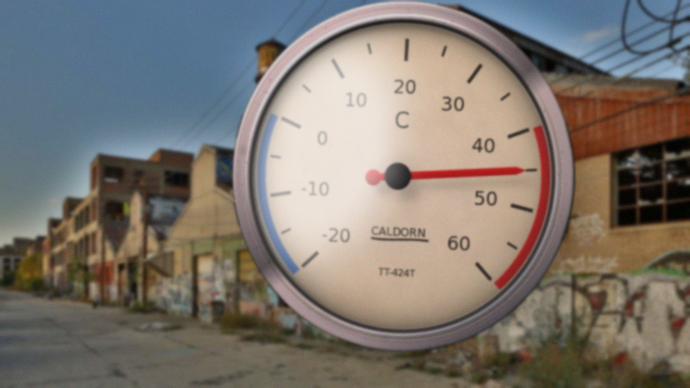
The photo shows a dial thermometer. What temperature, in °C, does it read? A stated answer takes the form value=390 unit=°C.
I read value=45 unit=°C
